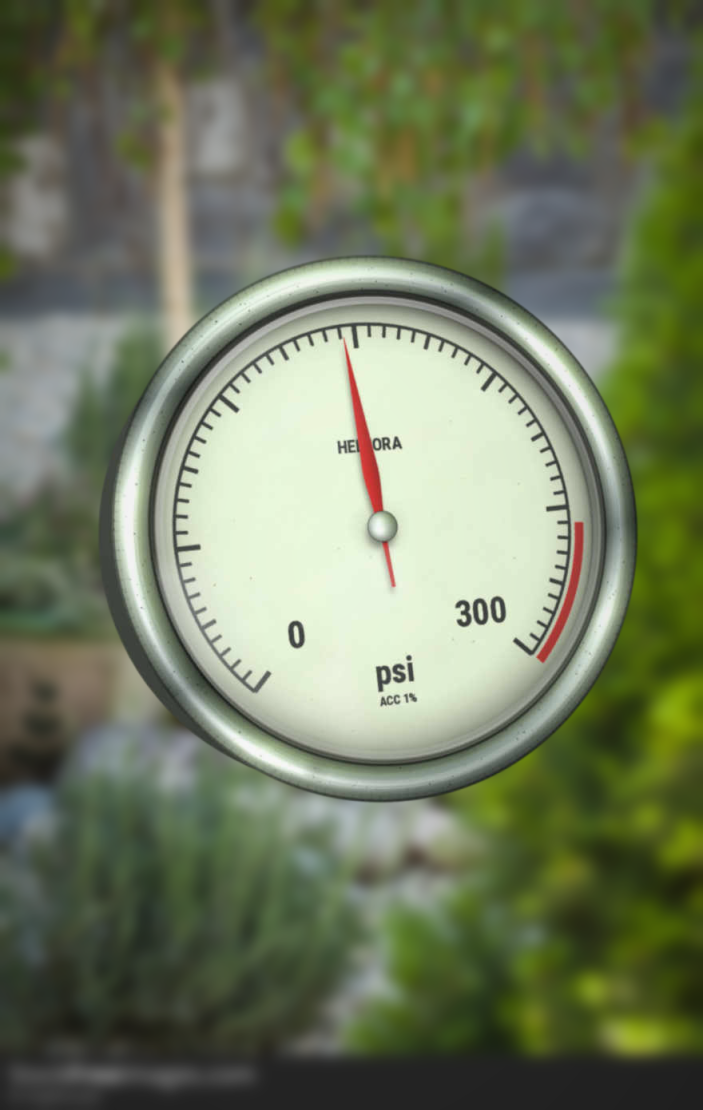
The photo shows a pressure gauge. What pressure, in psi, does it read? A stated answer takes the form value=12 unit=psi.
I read value=145 unit=psi
